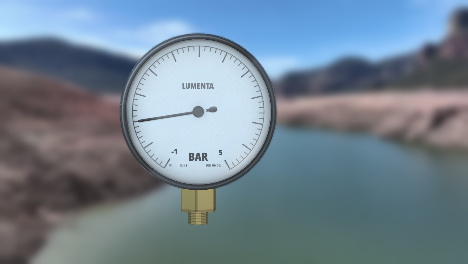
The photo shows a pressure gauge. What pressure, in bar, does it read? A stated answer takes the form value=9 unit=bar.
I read value=0 unit=bar
